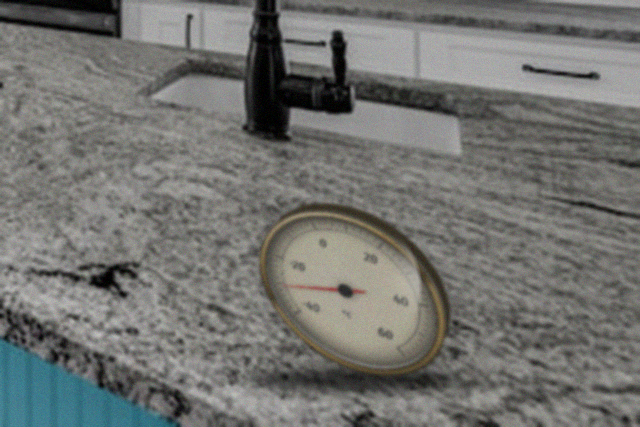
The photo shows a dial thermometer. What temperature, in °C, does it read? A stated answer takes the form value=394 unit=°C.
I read value=-30 unit=°C
